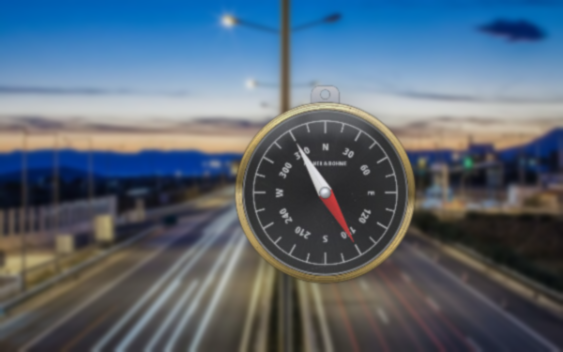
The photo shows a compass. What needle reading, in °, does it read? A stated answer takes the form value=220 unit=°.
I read value=150 unit=°
